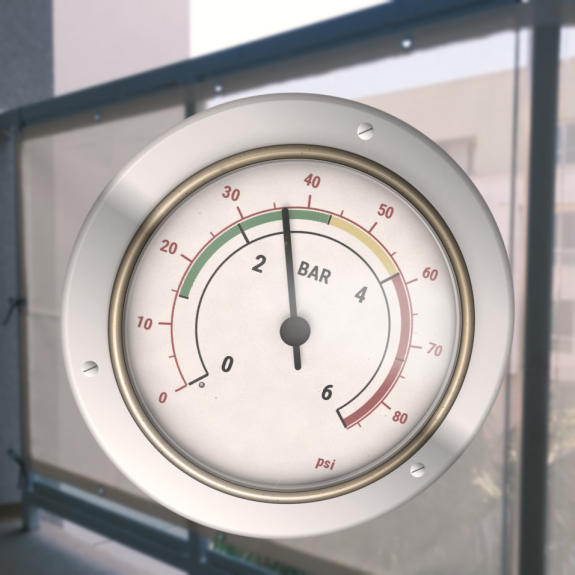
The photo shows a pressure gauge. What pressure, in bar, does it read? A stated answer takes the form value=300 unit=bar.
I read value=2.5 unit=bar
